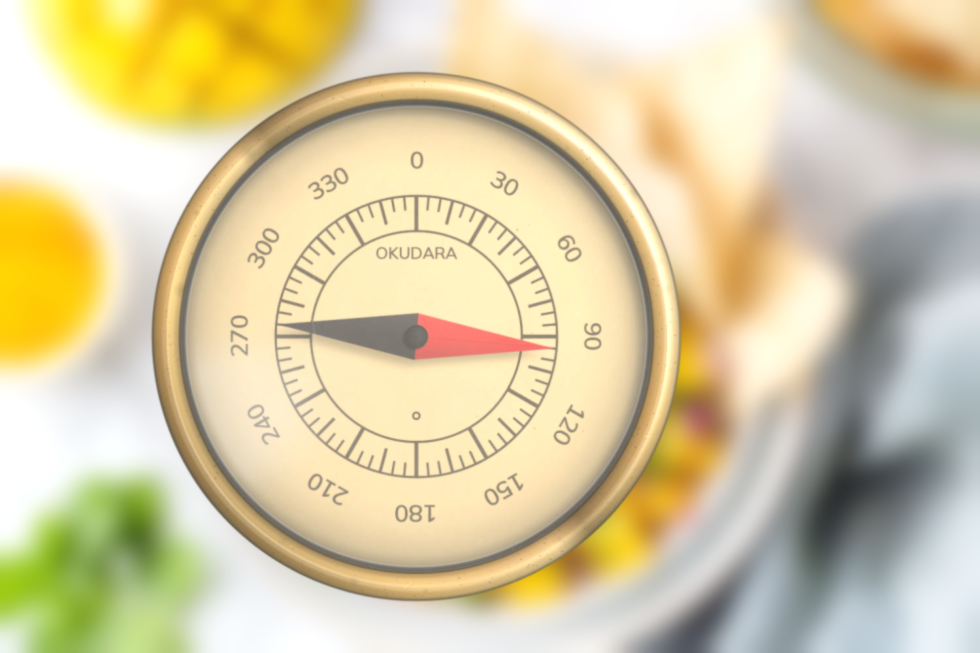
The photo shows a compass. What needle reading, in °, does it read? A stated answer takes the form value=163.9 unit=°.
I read value=95 unit=°
